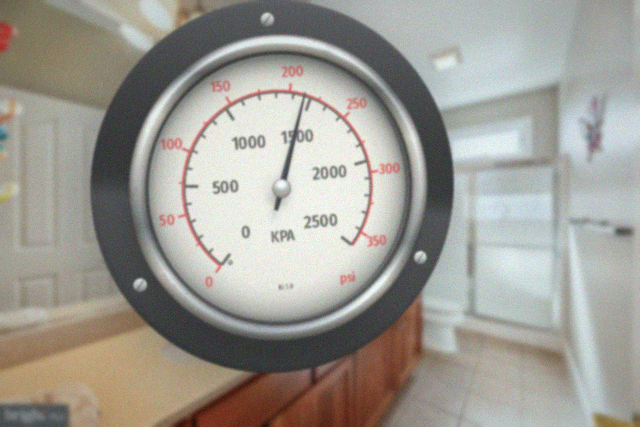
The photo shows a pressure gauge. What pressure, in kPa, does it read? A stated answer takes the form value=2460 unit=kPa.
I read value=1450 unit=kPa
